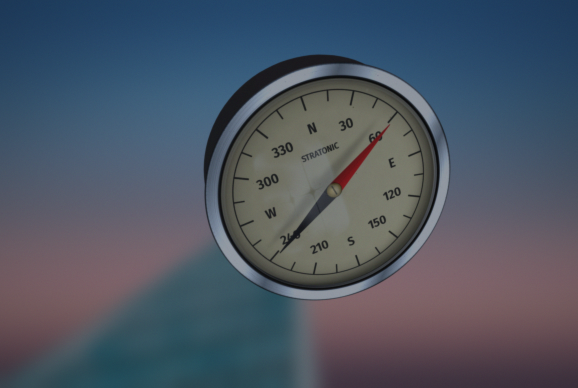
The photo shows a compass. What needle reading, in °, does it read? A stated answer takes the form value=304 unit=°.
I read value=60 unit=°
